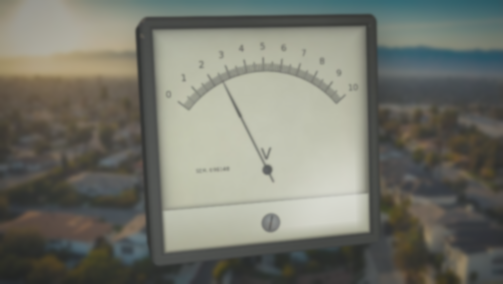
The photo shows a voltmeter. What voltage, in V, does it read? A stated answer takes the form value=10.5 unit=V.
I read value=2.5 unit=V
